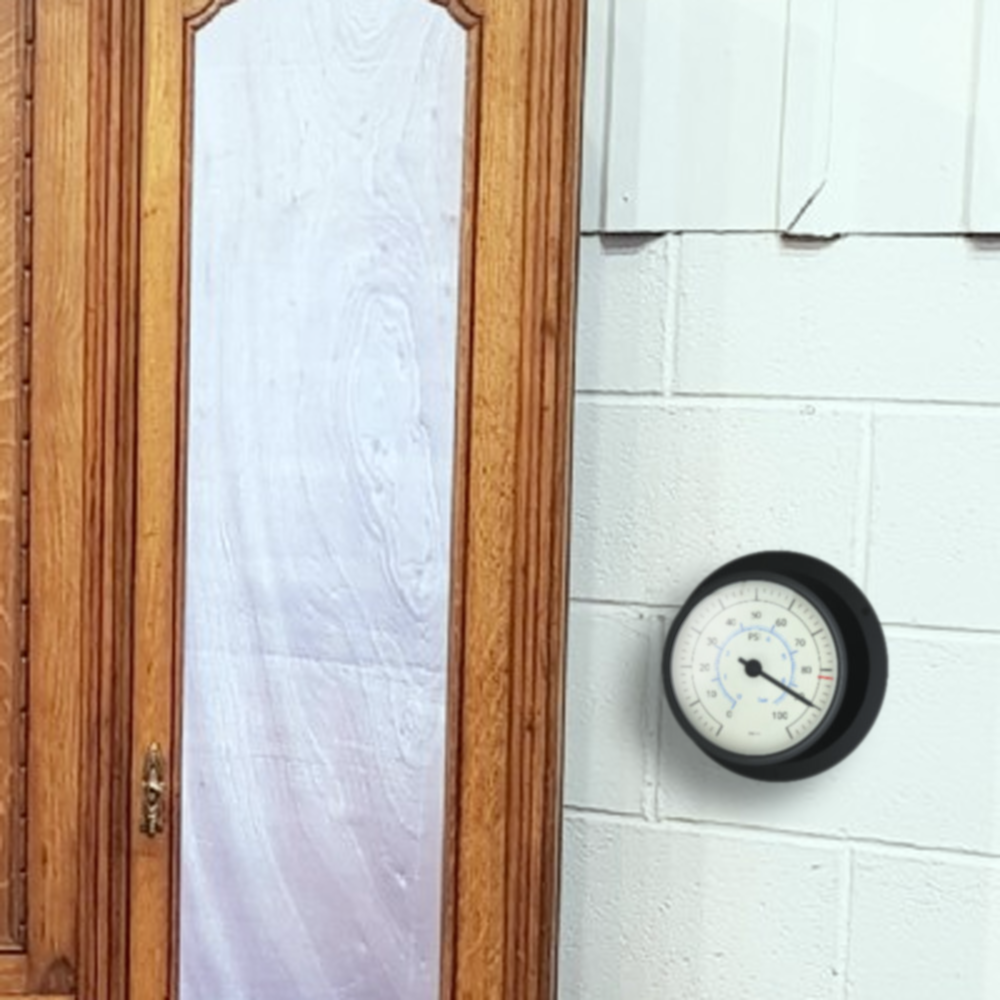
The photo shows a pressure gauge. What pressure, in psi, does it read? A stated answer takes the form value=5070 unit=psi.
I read value=90 unit=psi
